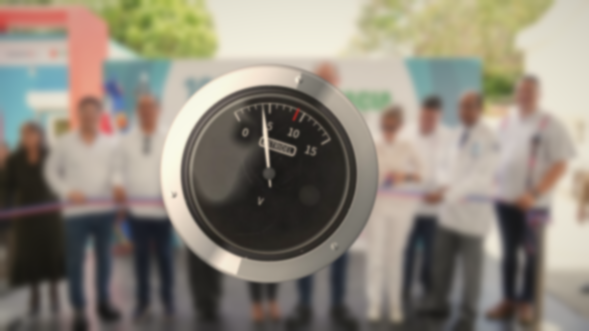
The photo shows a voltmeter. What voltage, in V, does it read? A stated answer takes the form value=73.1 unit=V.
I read value=4 unit=V
